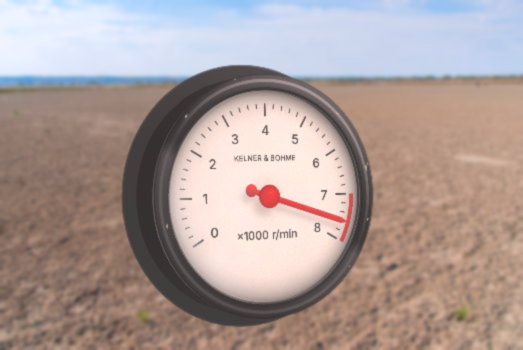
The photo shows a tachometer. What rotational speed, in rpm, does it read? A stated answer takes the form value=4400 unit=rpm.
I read value=7600 unit=rpm
